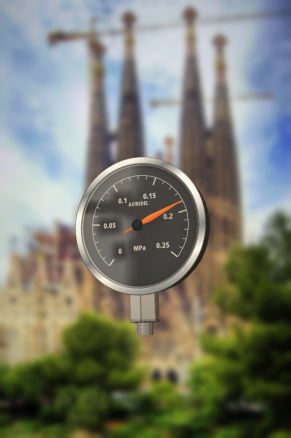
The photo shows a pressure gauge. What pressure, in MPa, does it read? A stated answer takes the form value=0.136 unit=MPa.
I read value=0.19 unit=MPa
